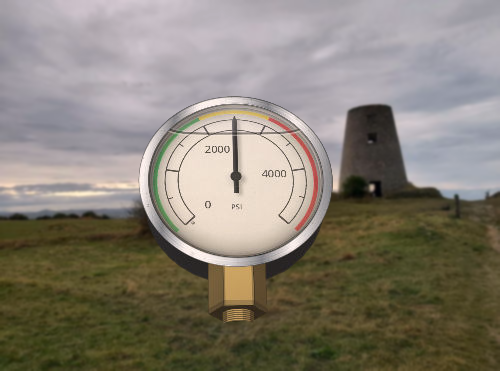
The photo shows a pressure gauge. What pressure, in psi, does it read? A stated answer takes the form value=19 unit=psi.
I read value=2500 unit=psi
